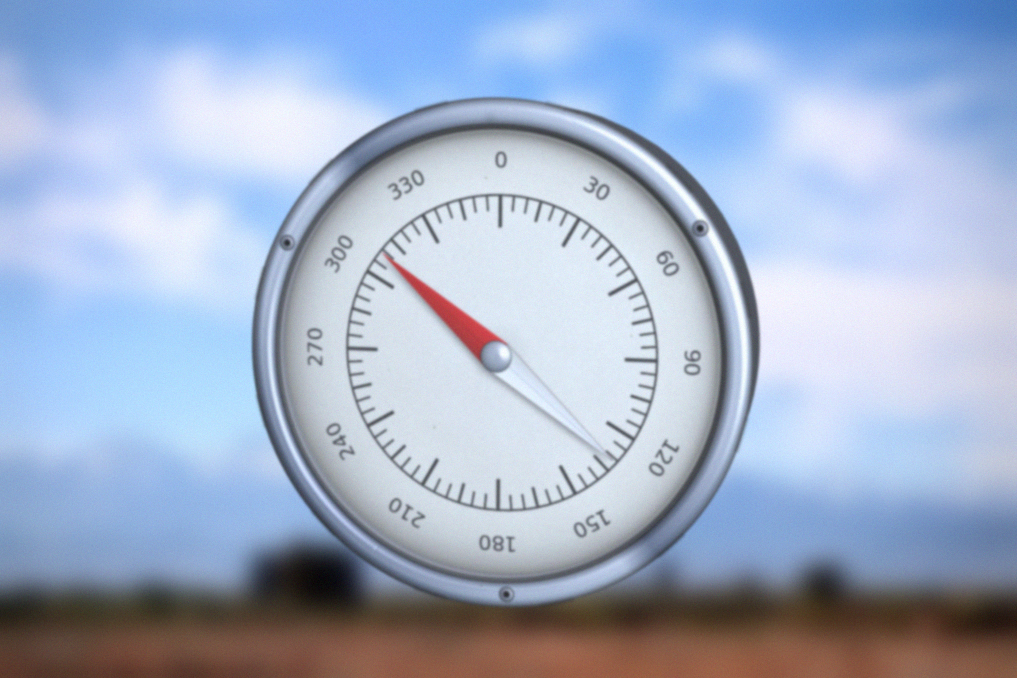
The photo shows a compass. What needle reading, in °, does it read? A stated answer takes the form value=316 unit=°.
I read value=310 unit=°
